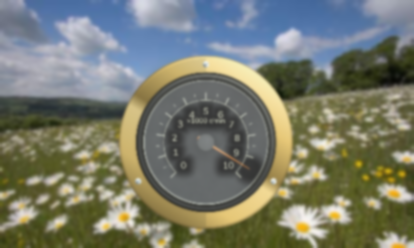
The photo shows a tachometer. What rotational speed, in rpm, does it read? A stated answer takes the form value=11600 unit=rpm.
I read value=9500 unit=rpm
